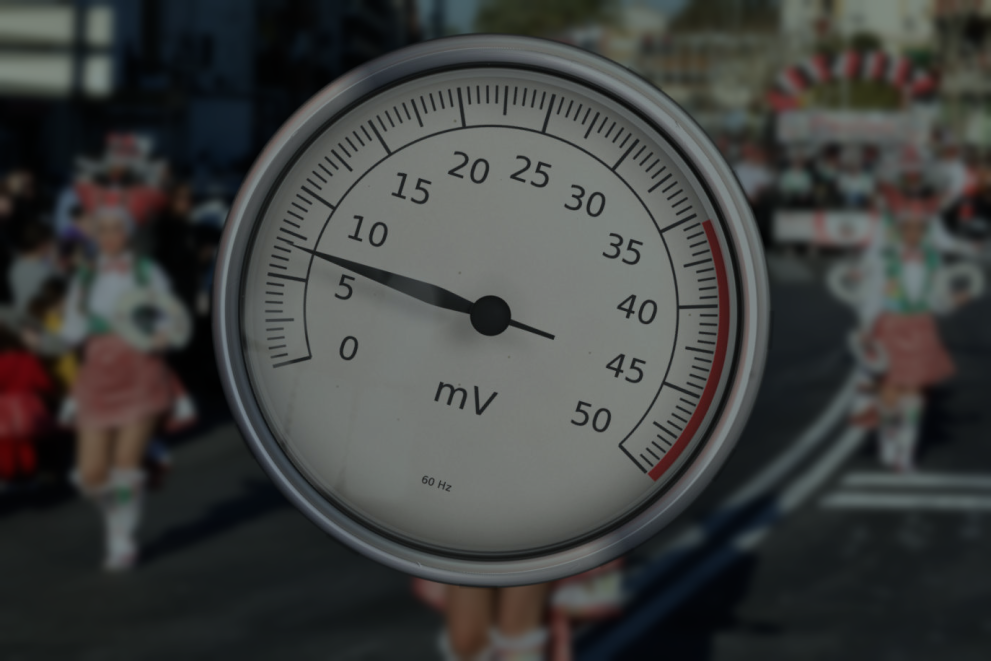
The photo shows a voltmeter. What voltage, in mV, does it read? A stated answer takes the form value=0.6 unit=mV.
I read value=7 unit=mV
